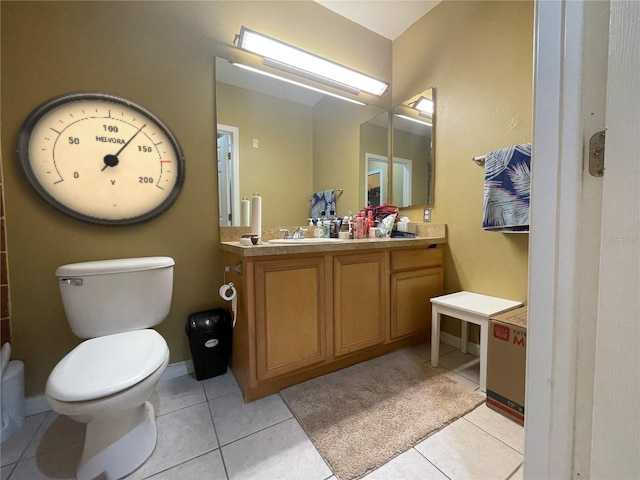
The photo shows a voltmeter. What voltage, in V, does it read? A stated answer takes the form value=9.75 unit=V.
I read value=130 unit=V
